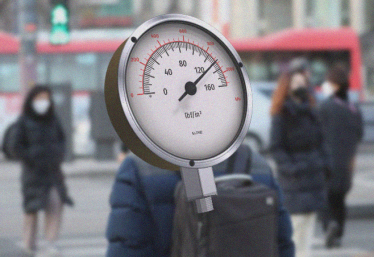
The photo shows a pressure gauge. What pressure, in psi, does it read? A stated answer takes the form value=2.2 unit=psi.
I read value=130 unit=psi
